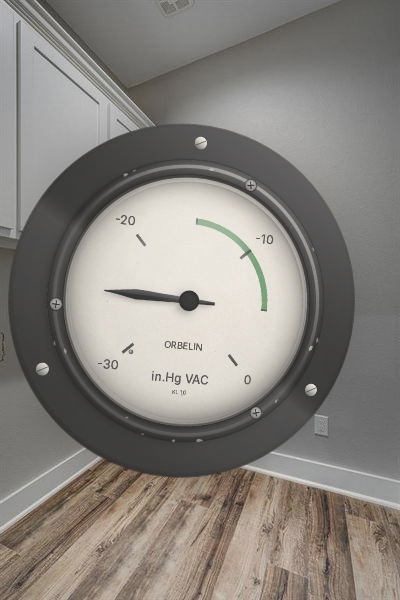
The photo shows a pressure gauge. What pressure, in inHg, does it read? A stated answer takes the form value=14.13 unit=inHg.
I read value=-25 unit=inHg
